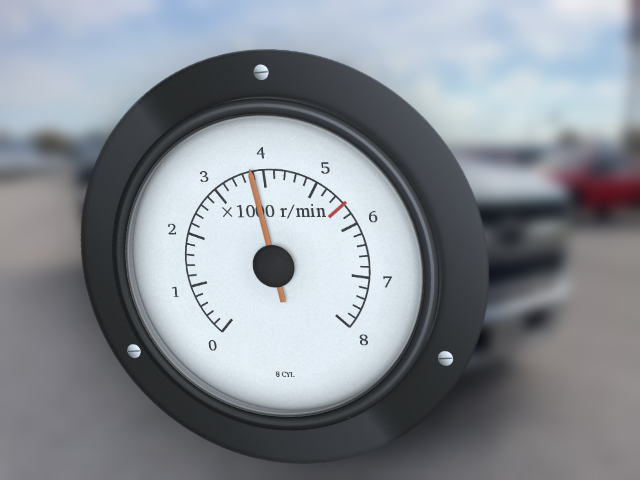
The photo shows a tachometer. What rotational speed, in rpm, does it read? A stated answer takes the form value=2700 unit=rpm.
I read value=3800 unit=rpm
